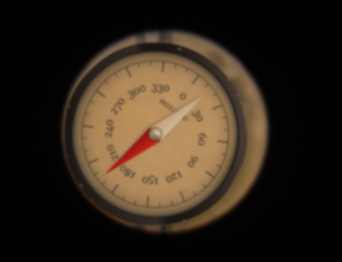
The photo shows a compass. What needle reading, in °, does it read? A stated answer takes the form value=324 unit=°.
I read value=195 unit=°
